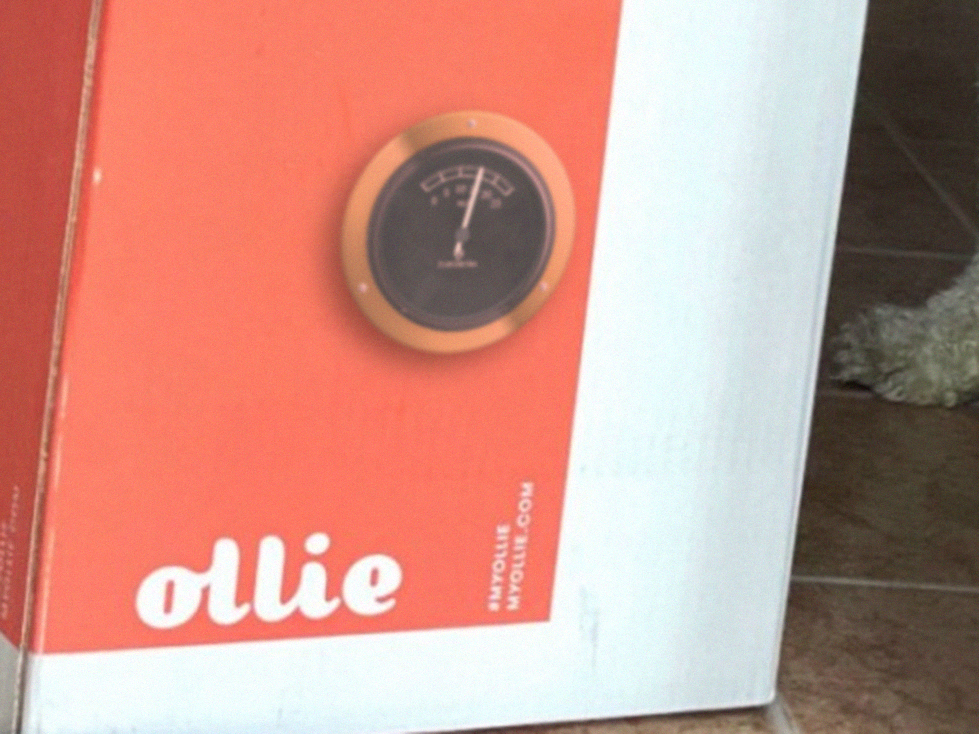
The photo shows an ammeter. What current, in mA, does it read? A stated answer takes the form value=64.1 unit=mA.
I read value=15 unit=mA
